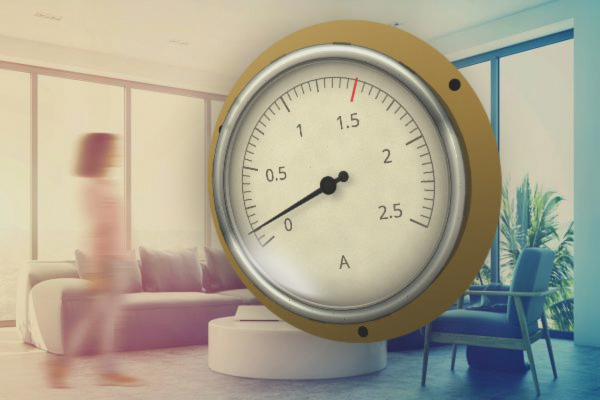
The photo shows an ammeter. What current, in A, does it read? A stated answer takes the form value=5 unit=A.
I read value=0.1 unit=A
